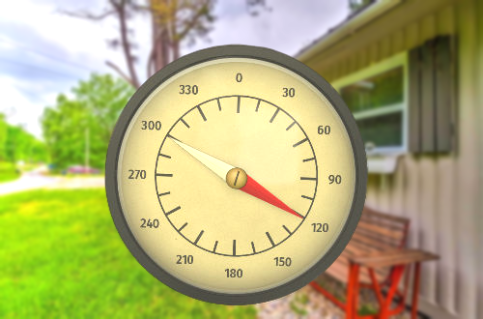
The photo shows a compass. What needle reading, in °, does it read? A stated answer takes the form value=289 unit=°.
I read value=120 unit=°
